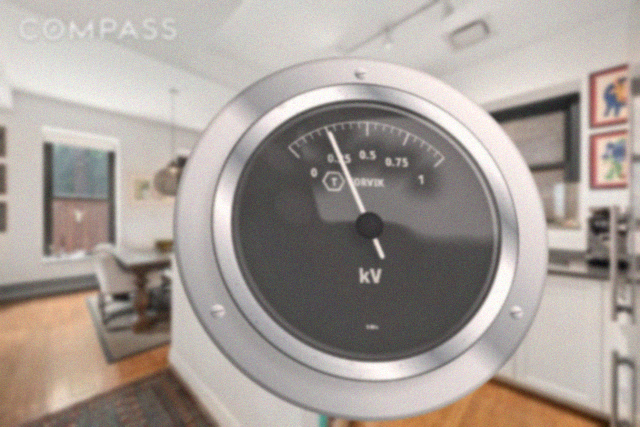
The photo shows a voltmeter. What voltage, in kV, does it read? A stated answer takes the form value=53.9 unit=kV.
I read value=0.25 unit=kV
